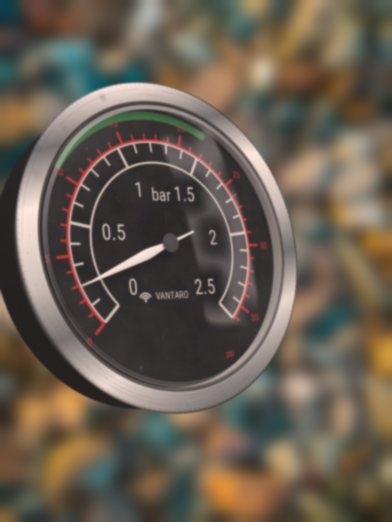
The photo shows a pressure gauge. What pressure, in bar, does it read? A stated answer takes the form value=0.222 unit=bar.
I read value=0.2 unit=bar
